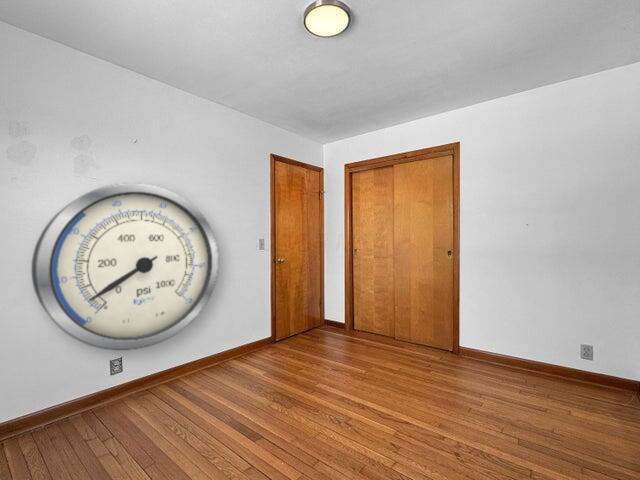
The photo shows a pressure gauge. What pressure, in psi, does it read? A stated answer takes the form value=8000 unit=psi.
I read value=50 unit=psi
